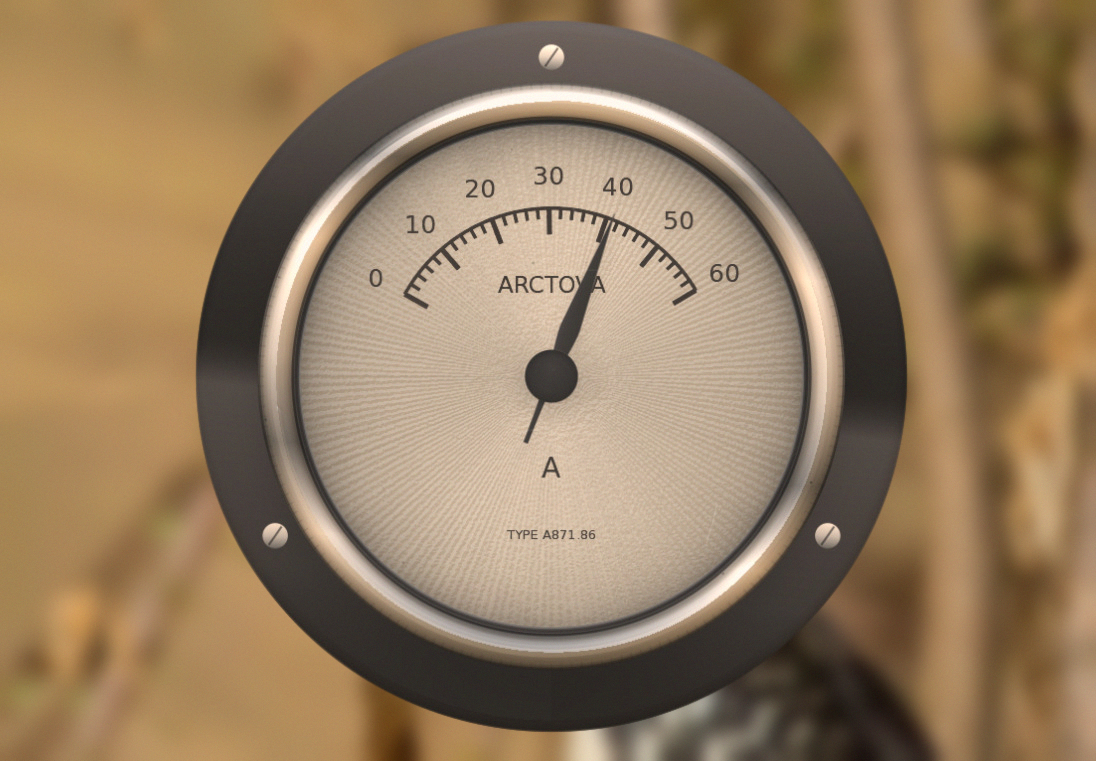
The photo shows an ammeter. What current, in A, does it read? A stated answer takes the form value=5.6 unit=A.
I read value=41 unit=A
